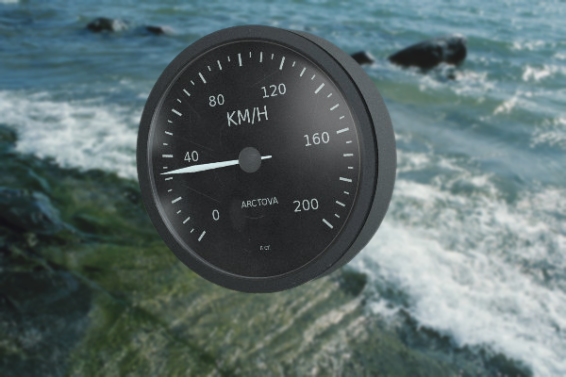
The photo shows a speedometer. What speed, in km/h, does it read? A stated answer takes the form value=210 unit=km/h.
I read value=32.5 unit=km/h
